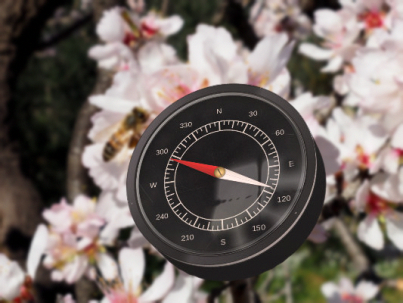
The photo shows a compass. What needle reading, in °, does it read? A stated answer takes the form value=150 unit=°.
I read value=295 unit=°
